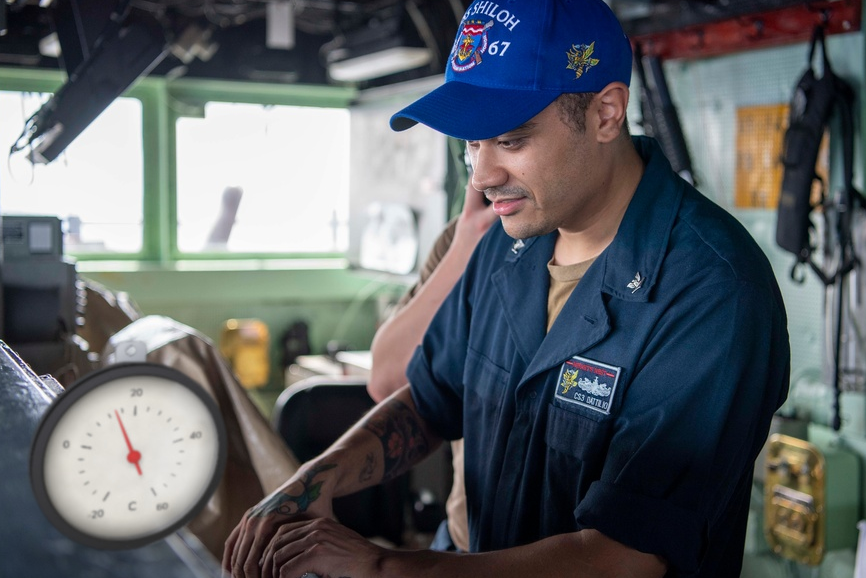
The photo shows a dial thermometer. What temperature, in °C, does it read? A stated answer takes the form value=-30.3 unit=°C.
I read value=14 unit=°C
